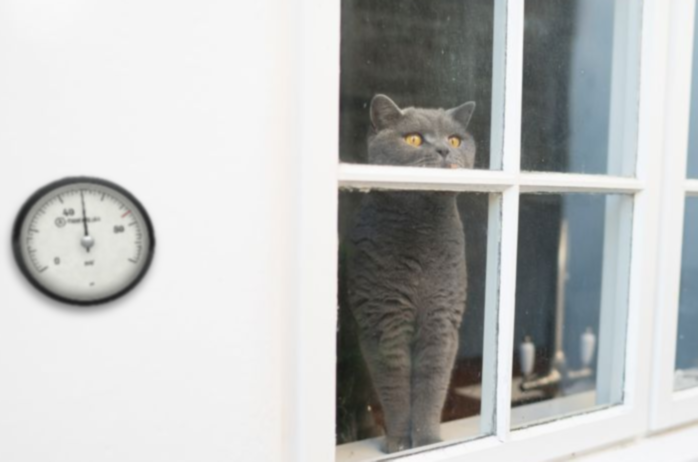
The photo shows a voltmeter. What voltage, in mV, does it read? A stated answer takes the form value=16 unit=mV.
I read value=50 unit=mV
